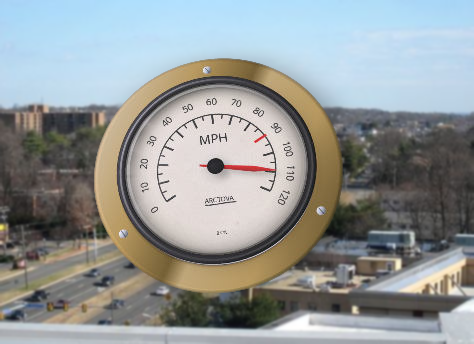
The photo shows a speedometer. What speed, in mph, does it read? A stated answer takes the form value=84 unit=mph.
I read value=110 unit=mph
